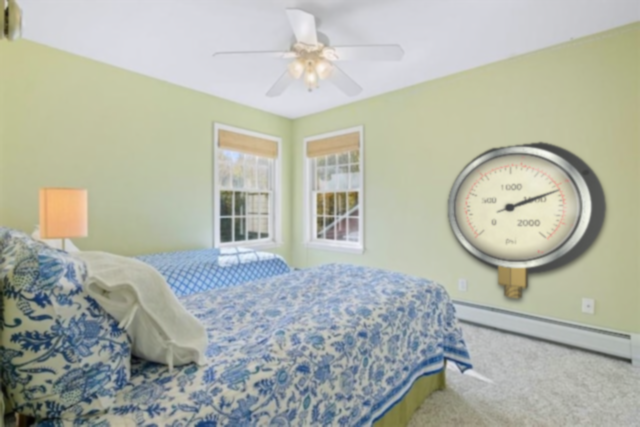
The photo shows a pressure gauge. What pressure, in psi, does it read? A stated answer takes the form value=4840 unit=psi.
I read value=1500 unit=psi
